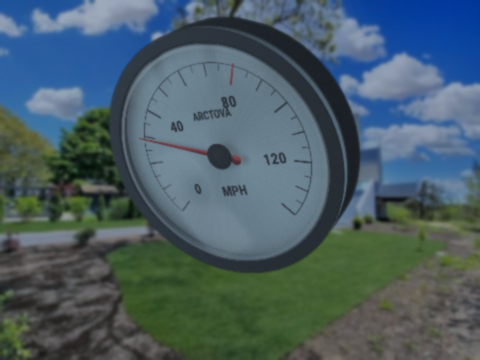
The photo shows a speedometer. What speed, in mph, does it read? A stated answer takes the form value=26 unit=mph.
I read value=30 unit=mph
